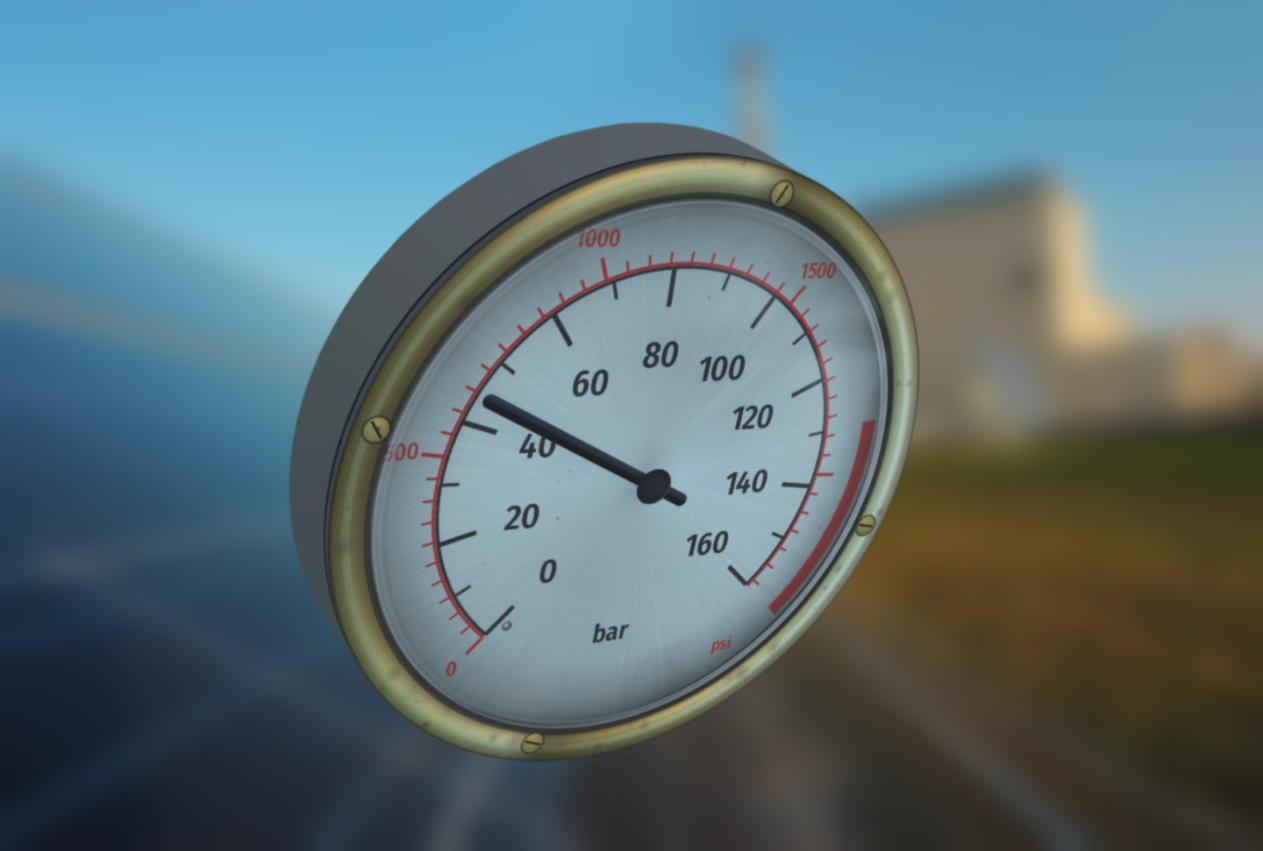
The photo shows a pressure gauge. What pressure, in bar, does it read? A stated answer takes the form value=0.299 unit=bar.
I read value=45 unit=bar
